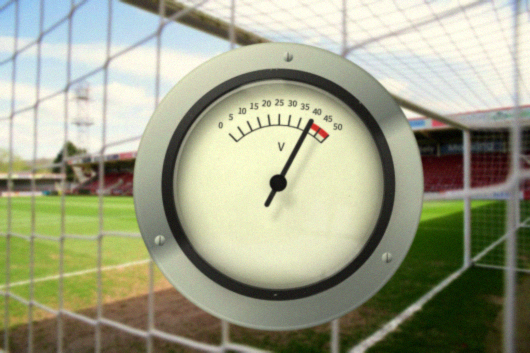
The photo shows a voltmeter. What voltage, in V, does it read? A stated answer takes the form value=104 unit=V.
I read value=40 unit=V
